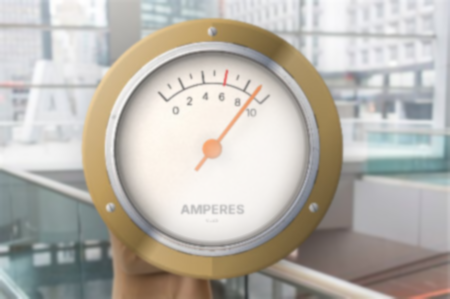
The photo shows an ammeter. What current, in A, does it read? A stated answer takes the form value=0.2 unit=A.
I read value=9 unit=A
